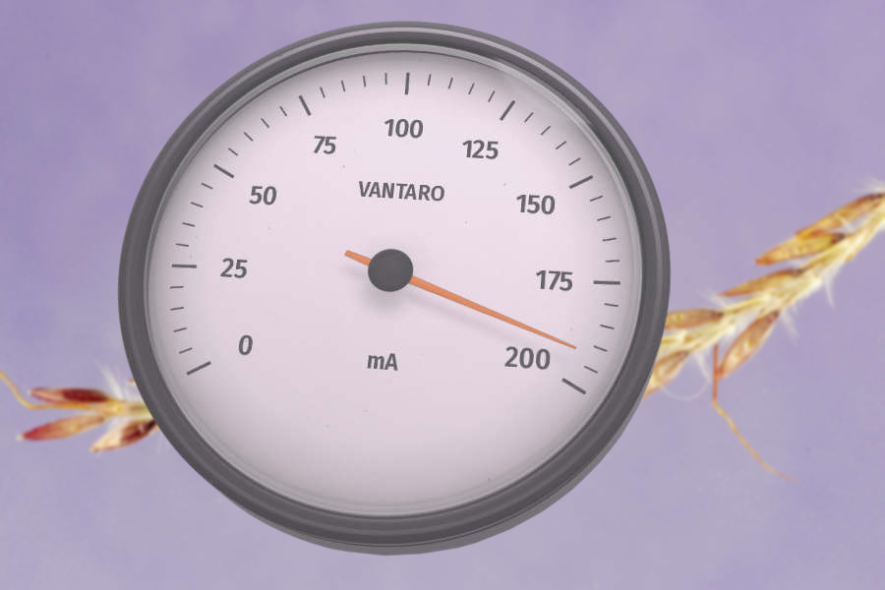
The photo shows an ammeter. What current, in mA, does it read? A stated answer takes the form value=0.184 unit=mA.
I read value=192.5 unit=mA
